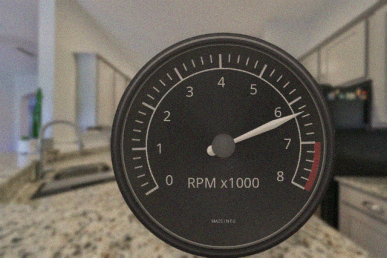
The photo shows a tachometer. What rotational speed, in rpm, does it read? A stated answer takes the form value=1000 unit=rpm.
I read value=6300 unit=rpm
